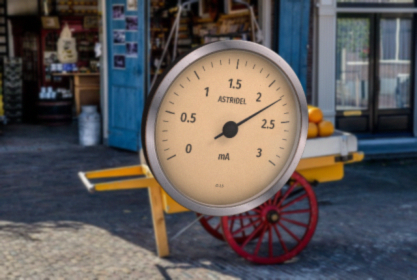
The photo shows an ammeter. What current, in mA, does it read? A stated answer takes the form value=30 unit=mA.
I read value=2.2 unit=mA
